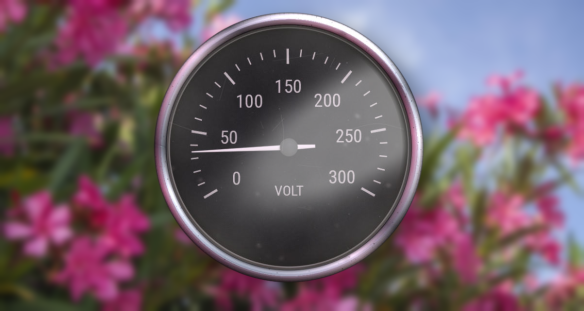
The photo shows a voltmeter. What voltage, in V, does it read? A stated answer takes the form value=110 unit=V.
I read value=35 unit=V
